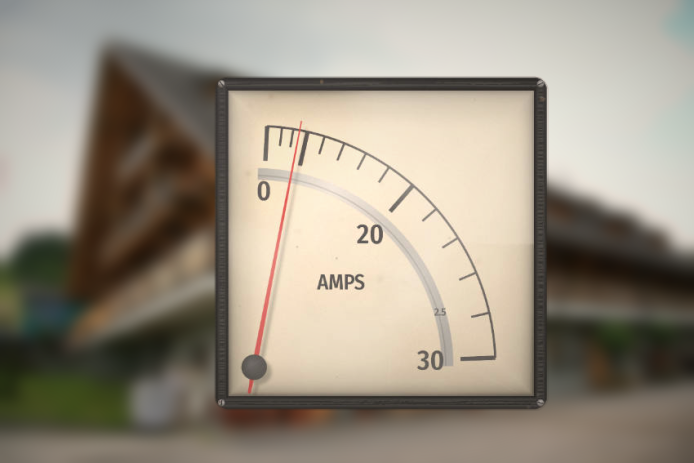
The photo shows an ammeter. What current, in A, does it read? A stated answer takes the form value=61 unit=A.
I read value=9 unit=A
